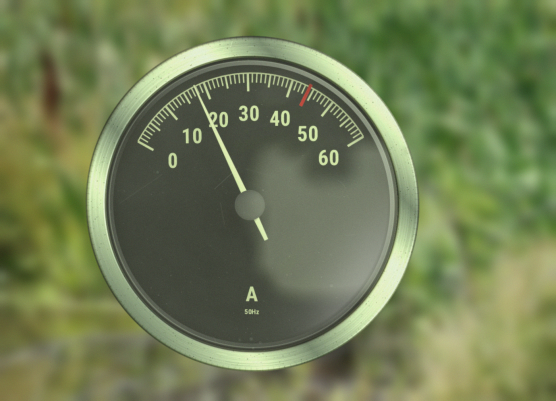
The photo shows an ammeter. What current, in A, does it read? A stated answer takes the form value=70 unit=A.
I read value=18 unit=A
